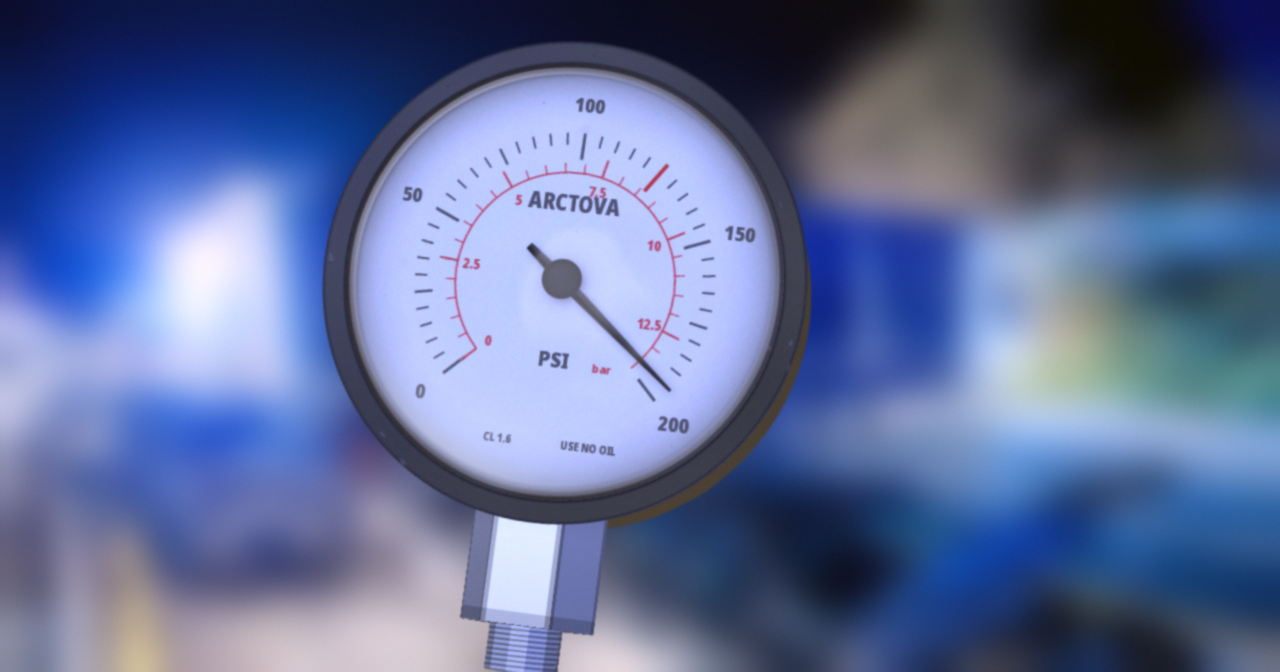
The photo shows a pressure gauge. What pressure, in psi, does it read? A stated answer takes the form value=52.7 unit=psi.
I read value=195 unit=psi
